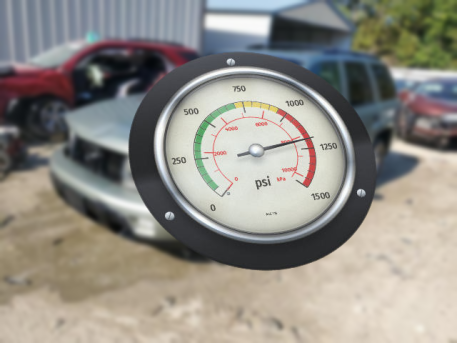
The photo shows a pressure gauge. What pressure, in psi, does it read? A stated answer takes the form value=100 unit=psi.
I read value=1200 unit=psi
